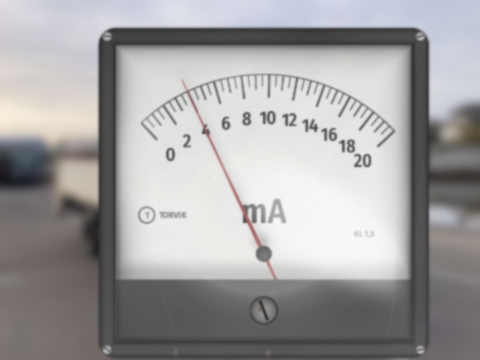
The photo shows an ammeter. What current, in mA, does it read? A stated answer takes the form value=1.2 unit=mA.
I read value=4 unit=mA
